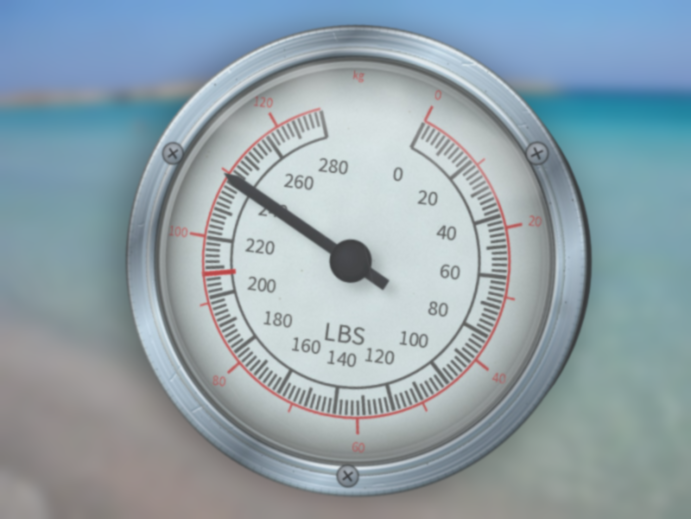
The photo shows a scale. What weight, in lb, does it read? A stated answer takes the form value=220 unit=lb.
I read value=242 unit=lb
